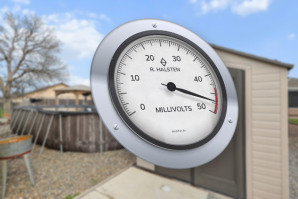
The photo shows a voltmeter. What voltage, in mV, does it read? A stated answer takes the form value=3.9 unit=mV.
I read value=47.5 unit=mV
